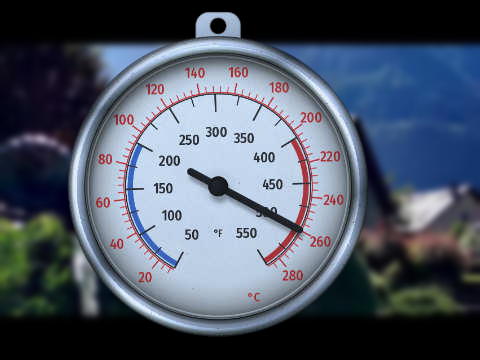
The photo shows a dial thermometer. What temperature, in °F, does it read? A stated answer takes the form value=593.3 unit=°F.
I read value=500 unit=°F
